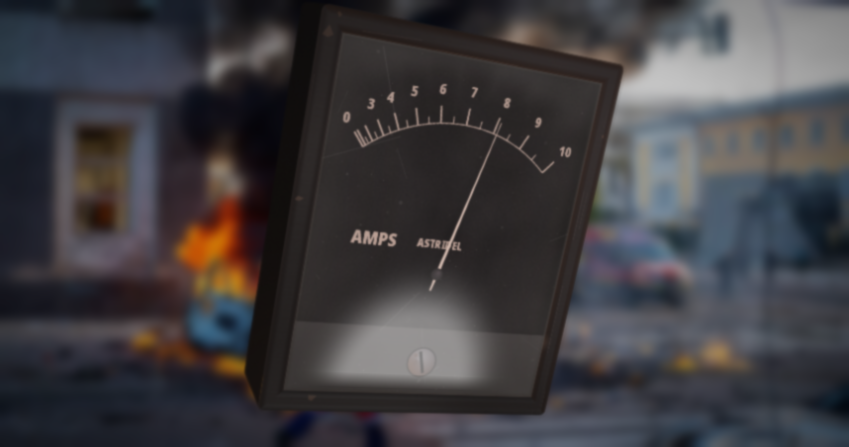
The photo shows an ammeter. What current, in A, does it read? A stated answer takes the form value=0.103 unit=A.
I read value=8 unit=A
